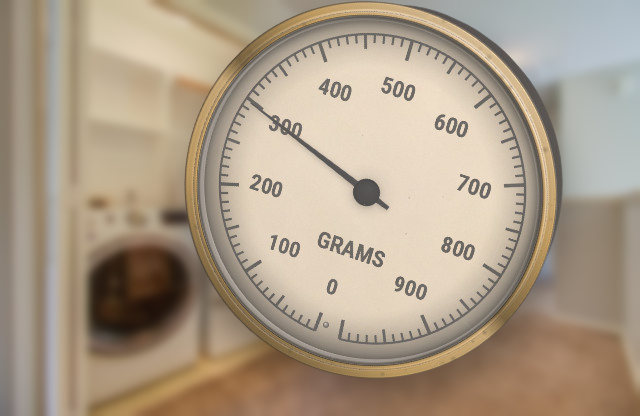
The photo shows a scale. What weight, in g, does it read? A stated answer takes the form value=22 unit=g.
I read value=300 unit=g
